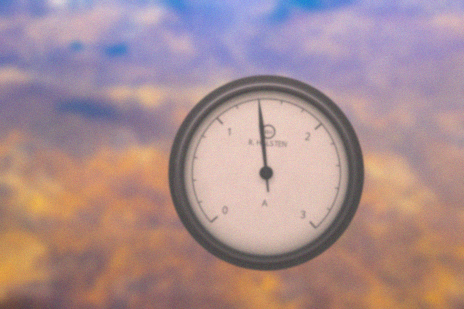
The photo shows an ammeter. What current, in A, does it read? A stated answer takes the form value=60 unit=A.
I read value=1.4 unit=A
